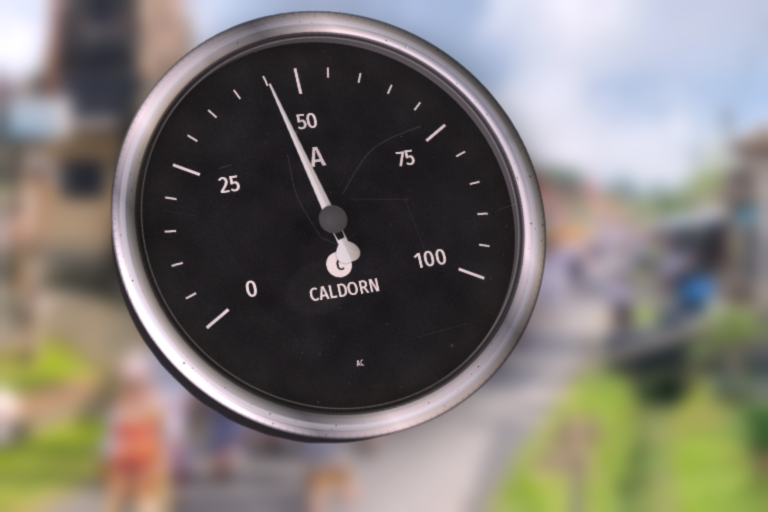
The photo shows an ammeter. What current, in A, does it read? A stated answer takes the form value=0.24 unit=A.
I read value=45 unit=A
